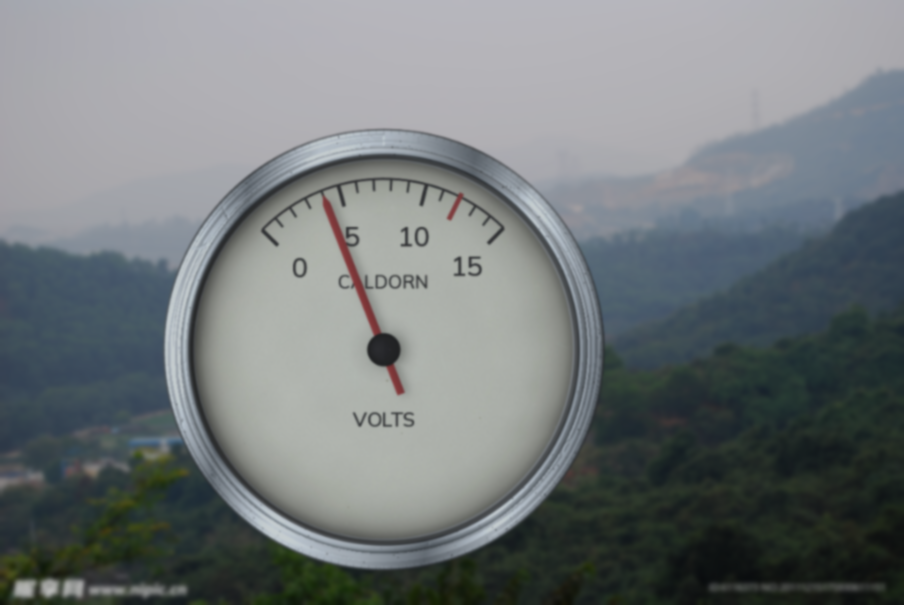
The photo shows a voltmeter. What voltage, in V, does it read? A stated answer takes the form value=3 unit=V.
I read value=4 unit=V
